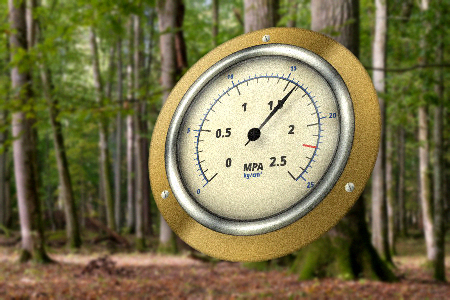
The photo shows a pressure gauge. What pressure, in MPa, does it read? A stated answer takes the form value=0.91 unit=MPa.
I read value=1.6 unit=MPa
